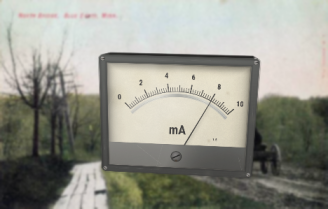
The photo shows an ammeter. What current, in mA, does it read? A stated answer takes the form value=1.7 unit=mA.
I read value=8 unit=mA
